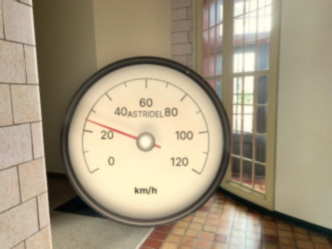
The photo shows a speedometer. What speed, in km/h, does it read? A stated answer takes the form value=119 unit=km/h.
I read value=25 unit=km/h
